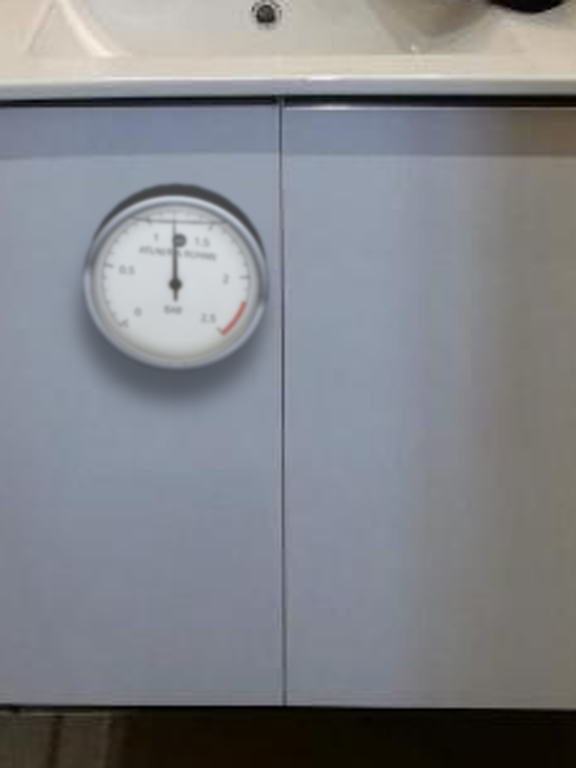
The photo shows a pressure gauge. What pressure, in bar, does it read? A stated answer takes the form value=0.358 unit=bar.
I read value=1.2 unit=bar
